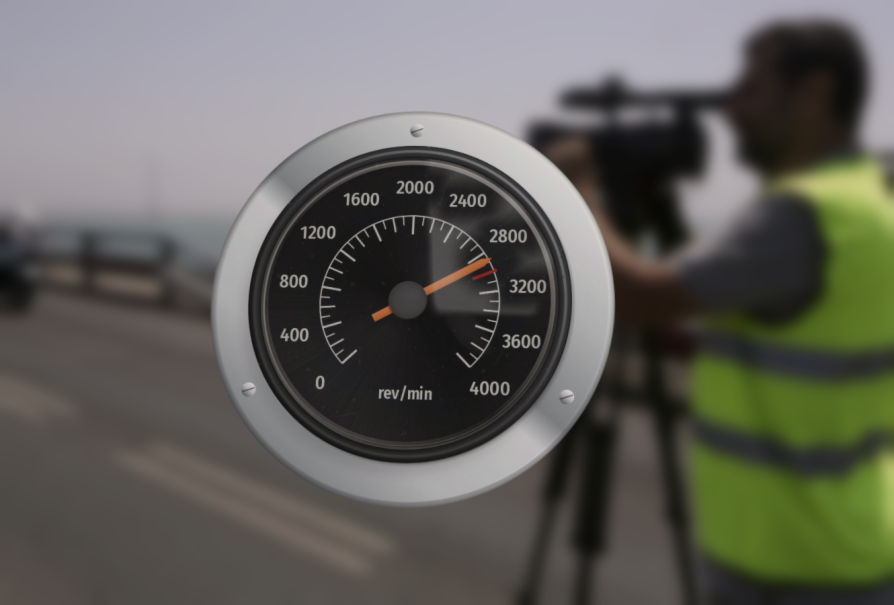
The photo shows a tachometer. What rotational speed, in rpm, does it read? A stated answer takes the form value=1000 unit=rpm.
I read value=2900 unit=rpm
